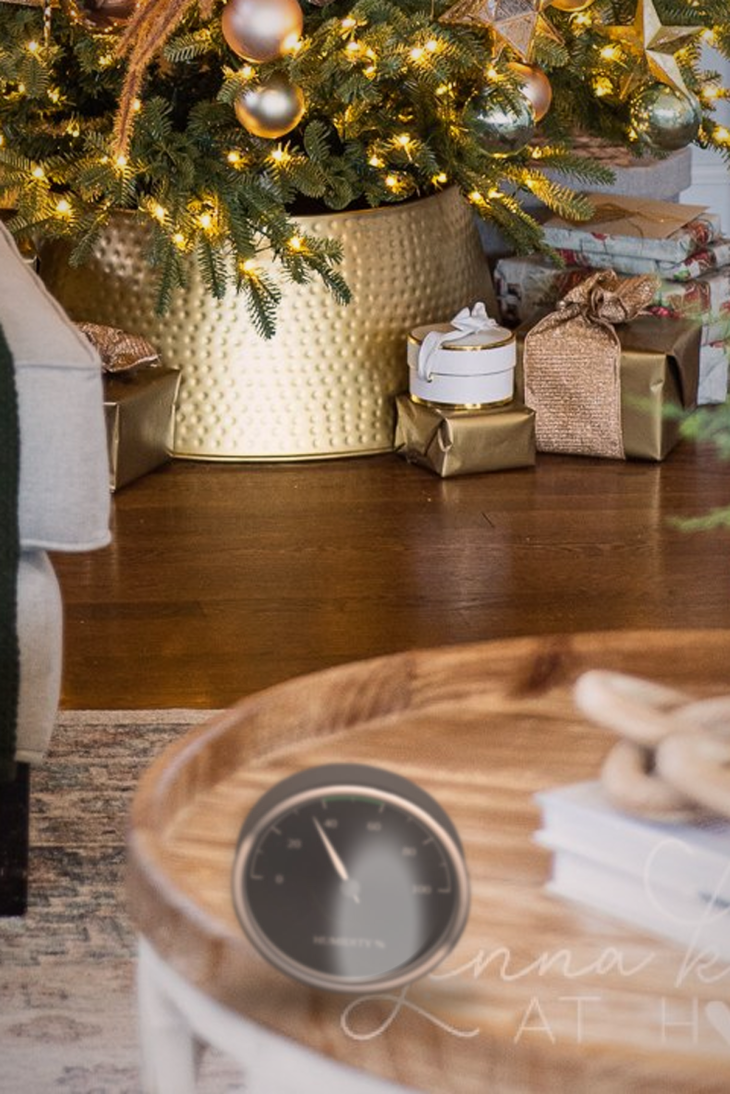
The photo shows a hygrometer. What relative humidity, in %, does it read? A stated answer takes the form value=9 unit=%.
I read value=35 unit=%
